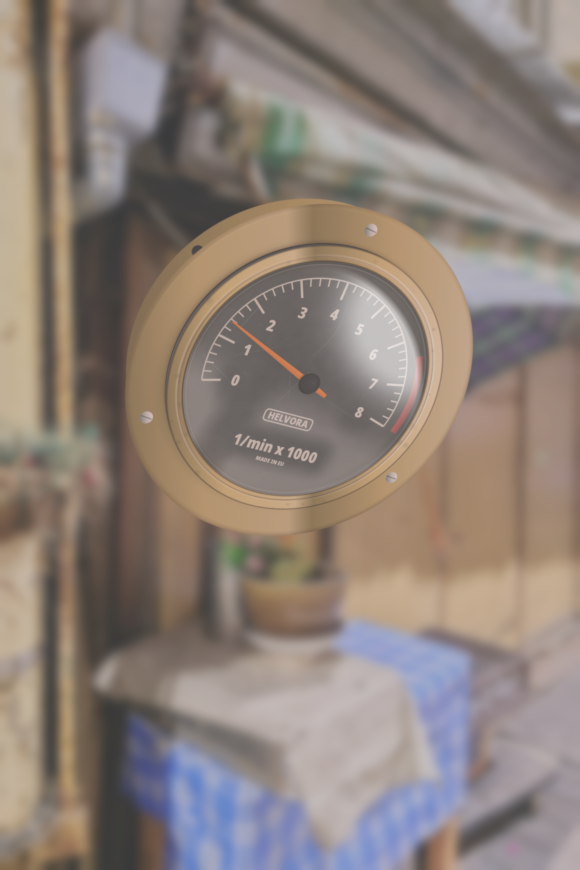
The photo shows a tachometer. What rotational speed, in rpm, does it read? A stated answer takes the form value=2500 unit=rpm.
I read value=1400 unit=rpm
